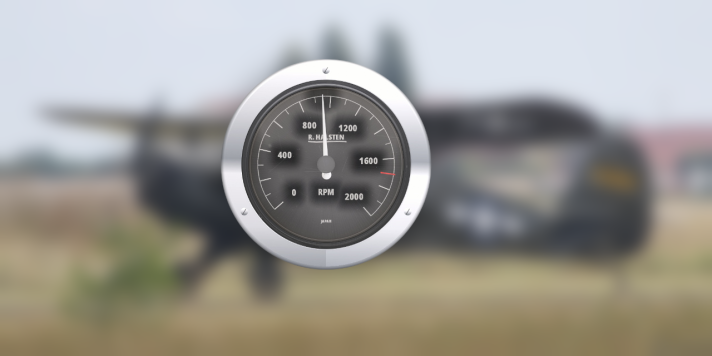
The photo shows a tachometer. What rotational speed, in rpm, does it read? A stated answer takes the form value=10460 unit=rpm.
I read value=950 unit=rpm
